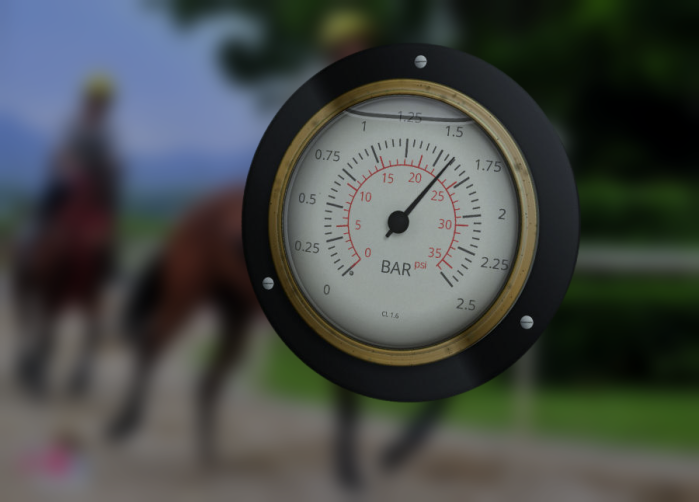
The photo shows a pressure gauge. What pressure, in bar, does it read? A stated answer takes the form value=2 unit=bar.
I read value=1.6 unit=bar
